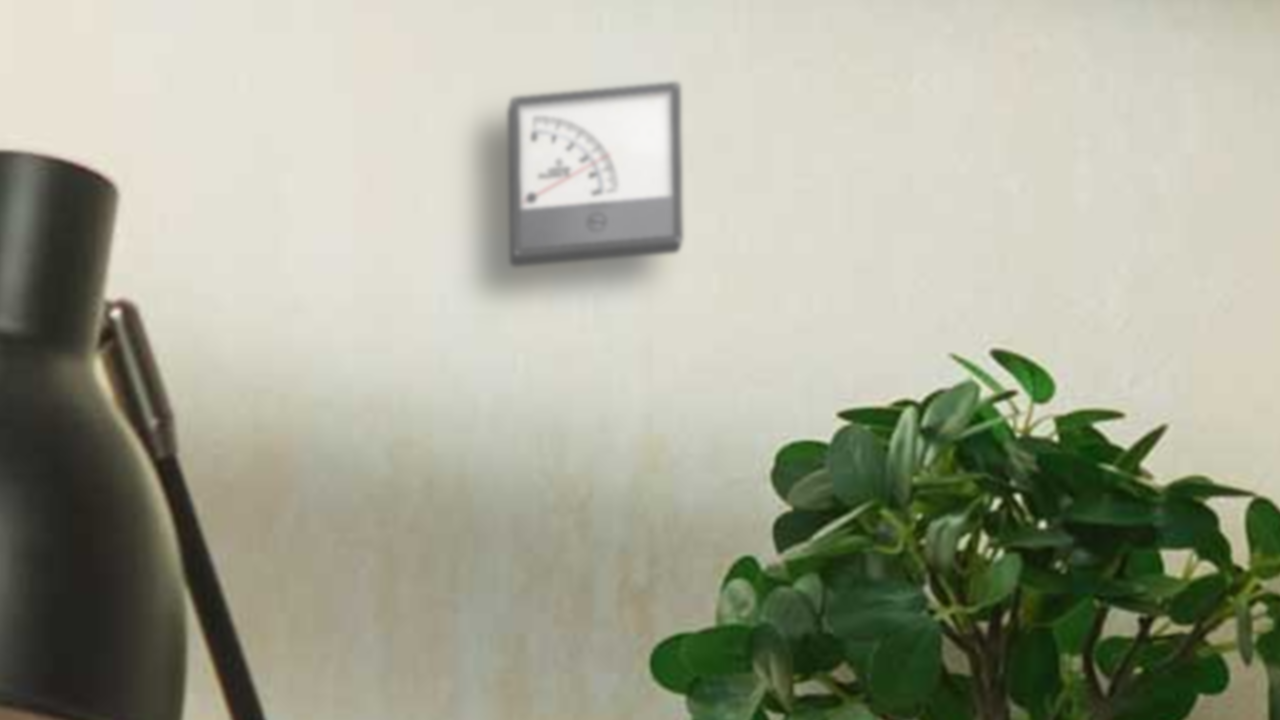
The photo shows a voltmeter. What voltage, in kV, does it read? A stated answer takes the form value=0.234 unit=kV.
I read value=3.5 unit=kV
